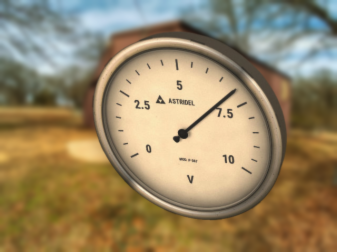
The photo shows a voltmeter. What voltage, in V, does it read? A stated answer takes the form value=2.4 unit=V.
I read value=7 unit=V
